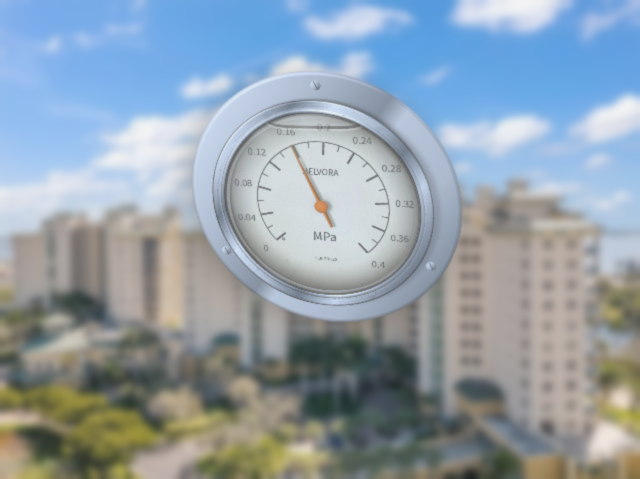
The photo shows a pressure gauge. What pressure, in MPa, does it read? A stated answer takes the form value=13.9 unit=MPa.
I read value=0.16 unit=MPa
